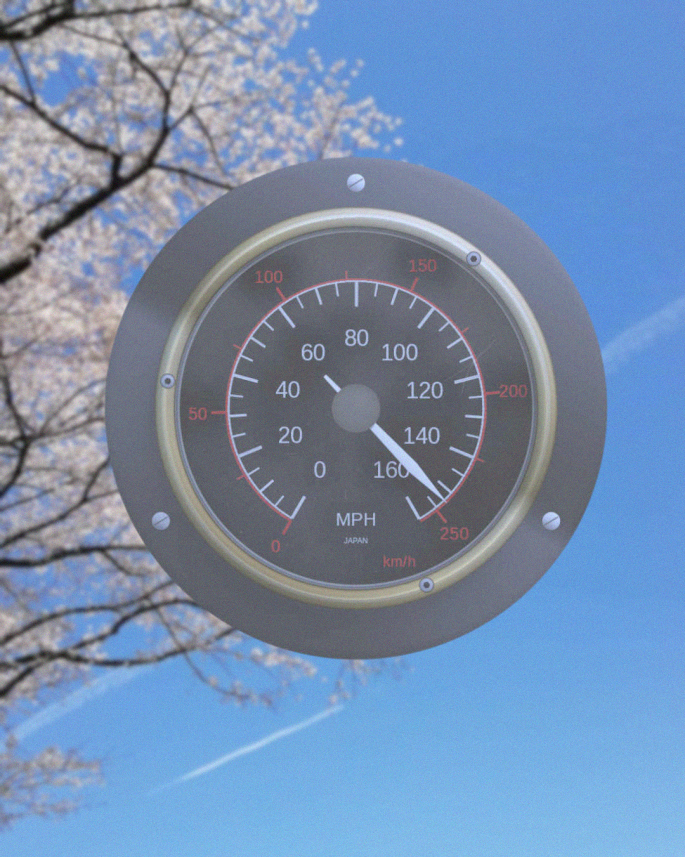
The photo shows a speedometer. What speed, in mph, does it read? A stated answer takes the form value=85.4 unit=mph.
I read value=152.5 unit=mph
